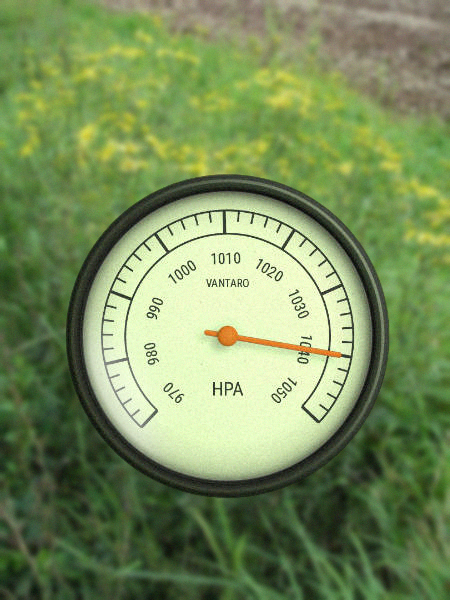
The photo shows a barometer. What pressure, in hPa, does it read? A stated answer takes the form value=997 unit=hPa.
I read value=1040 unit=hPa
